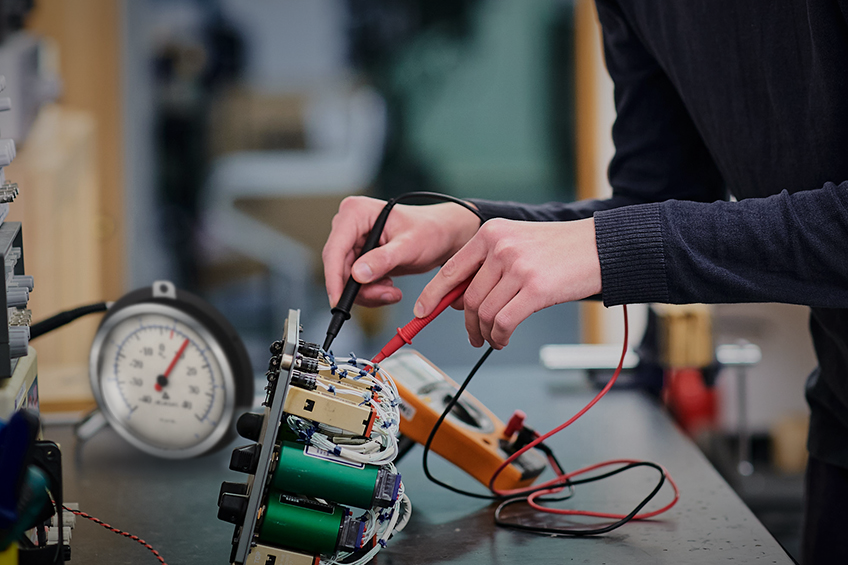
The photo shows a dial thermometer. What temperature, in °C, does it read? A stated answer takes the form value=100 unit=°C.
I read value=10 unit=°C
